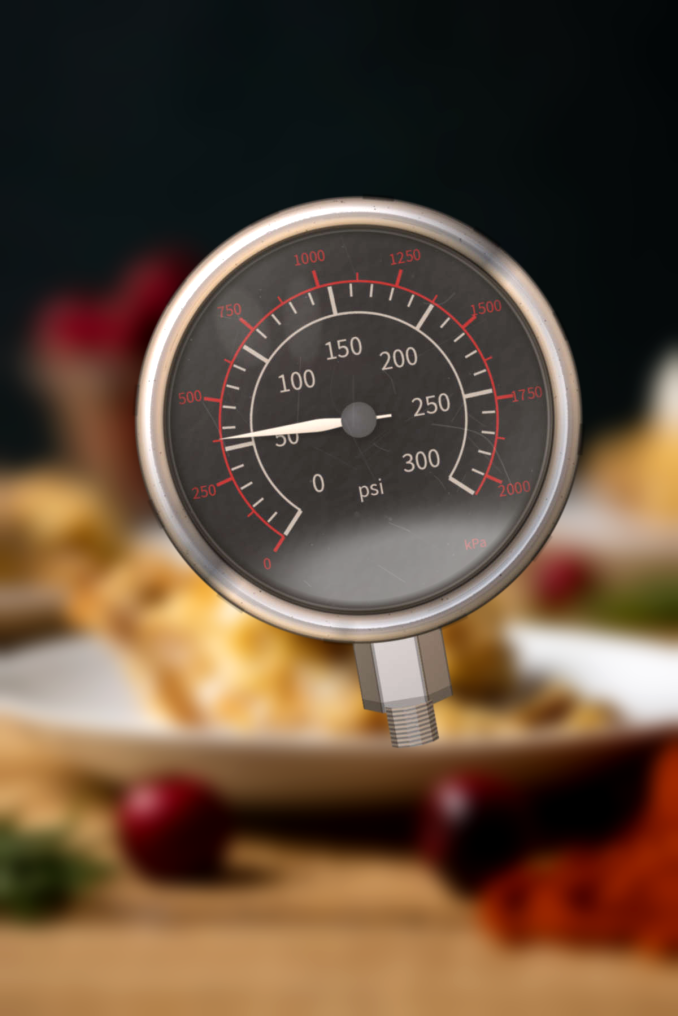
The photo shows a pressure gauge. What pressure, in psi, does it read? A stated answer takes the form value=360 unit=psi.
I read value=55 unit=psi
